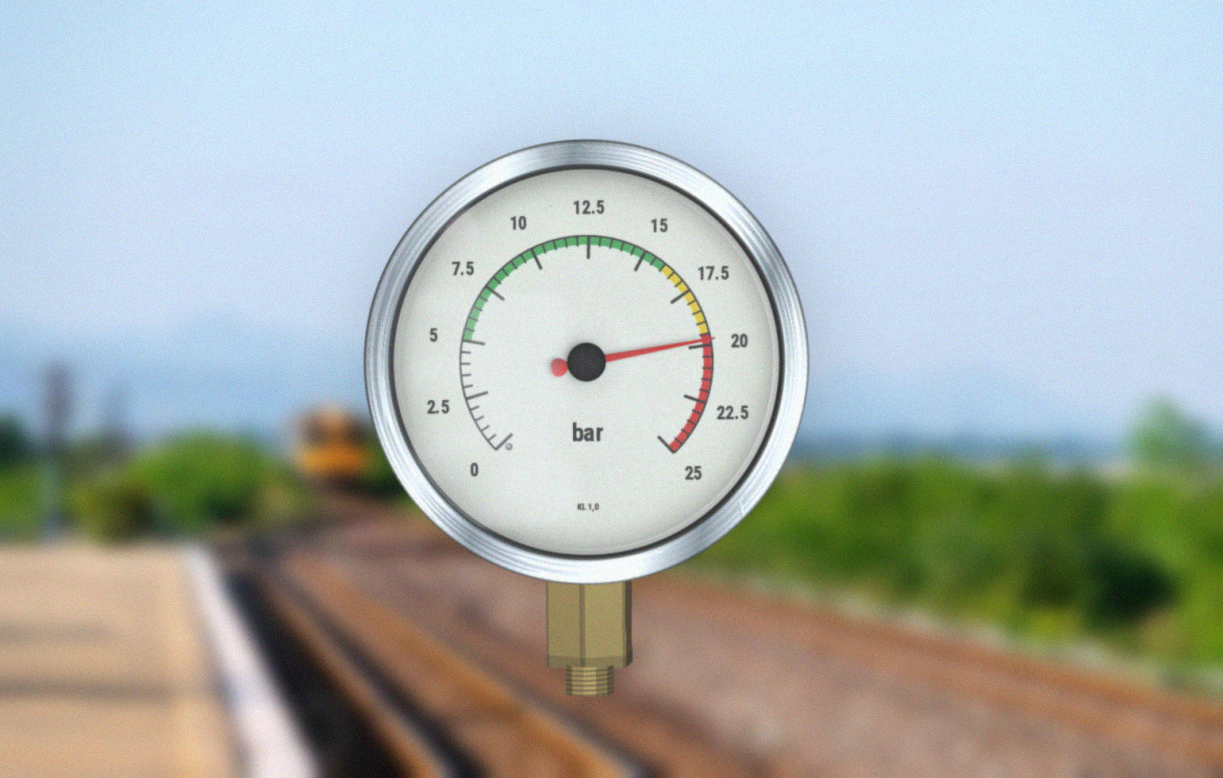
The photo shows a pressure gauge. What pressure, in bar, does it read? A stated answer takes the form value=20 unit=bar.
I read value=19.75 unit=bar
